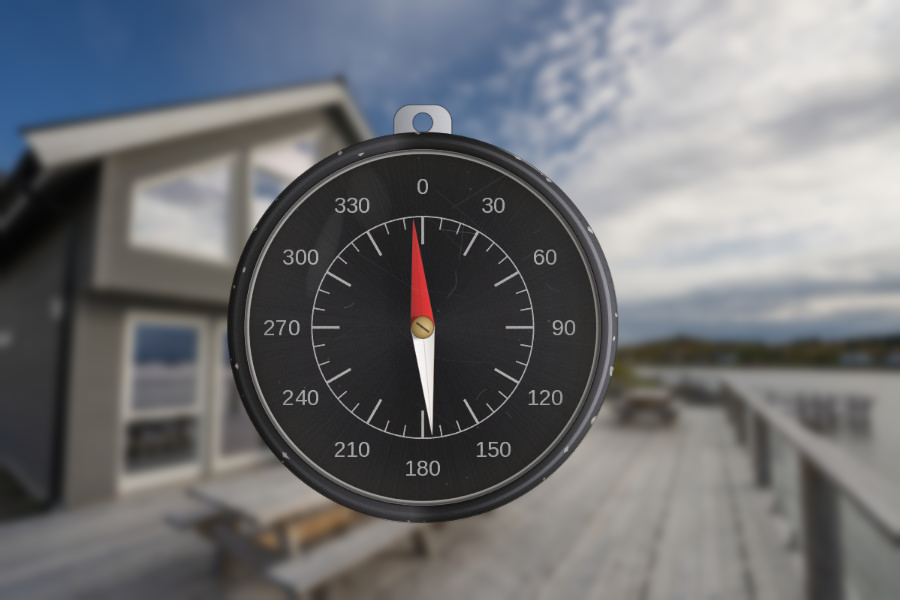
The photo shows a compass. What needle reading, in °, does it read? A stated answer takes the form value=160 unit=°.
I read value=355 unit=°
